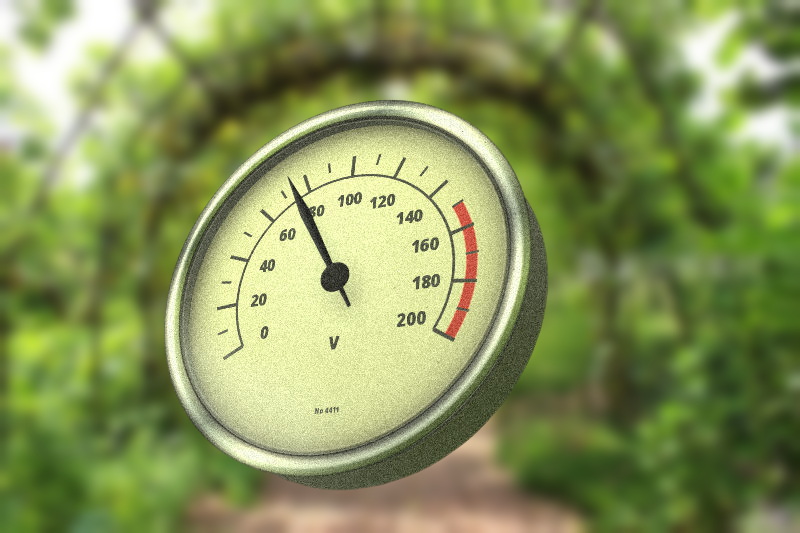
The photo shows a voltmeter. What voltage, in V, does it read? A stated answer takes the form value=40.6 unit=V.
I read value=75 unit=V
